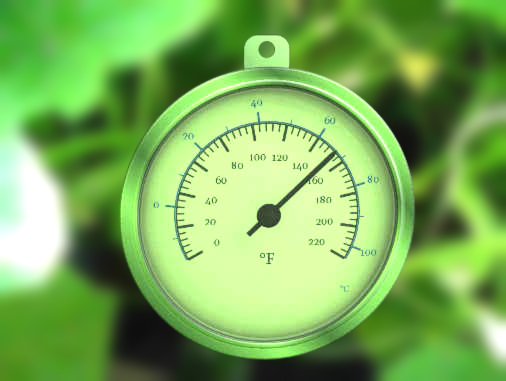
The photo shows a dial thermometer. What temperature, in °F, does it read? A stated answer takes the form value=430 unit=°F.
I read value=152 unit=°F
